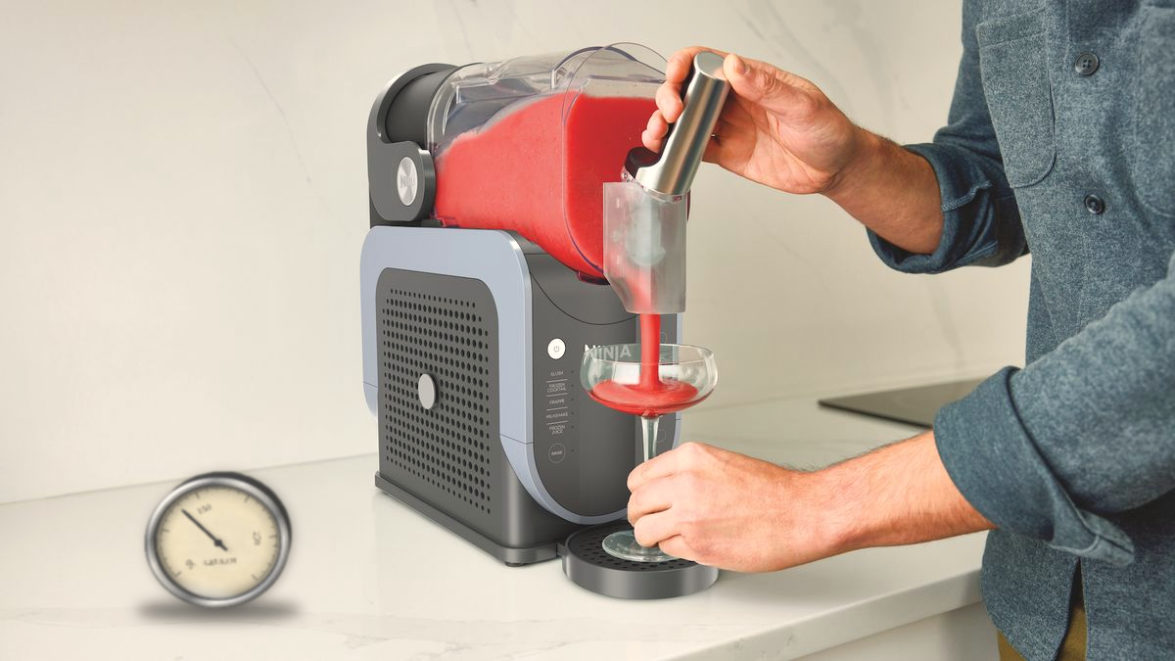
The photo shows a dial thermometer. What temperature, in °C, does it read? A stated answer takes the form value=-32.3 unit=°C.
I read value=130 unit=°C
